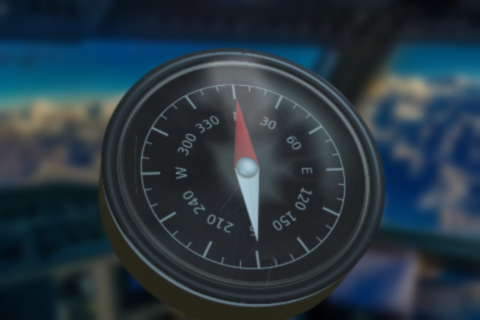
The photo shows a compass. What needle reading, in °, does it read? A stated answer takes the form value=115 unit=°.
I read value=0 unit=°
